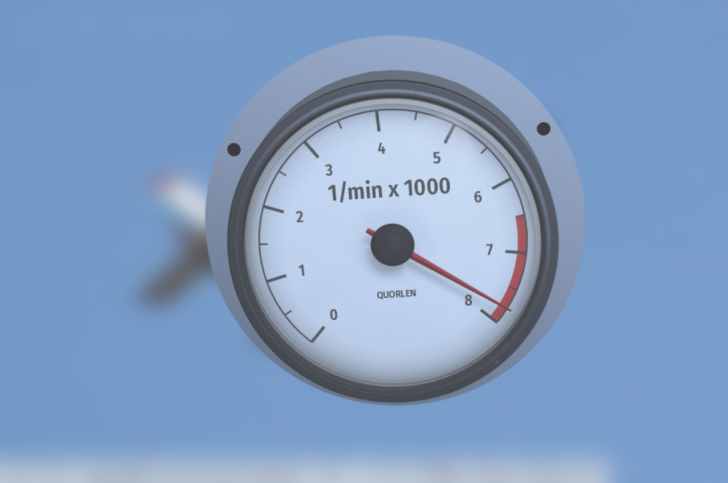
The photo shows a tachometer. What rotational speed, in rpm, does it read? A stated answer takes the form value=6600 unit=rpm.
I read value=7750 unit=rpm
